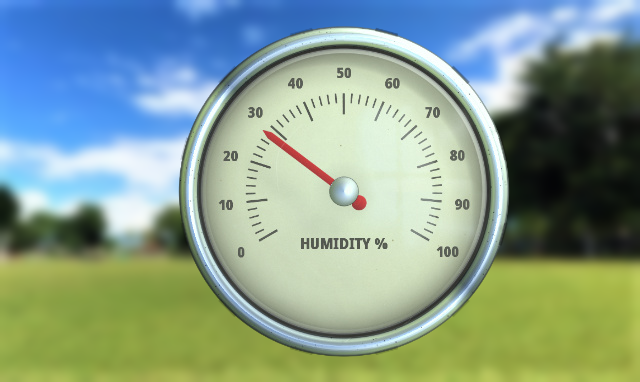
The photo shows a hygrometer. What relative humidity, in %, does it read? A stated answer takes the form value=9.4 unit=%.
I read value=28 unit=%
